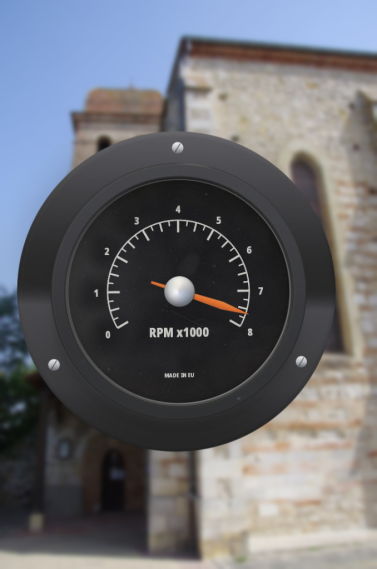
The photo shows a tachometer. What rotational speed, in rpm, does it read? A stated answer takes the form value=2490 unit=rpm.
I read value=7625 unit=rpm
